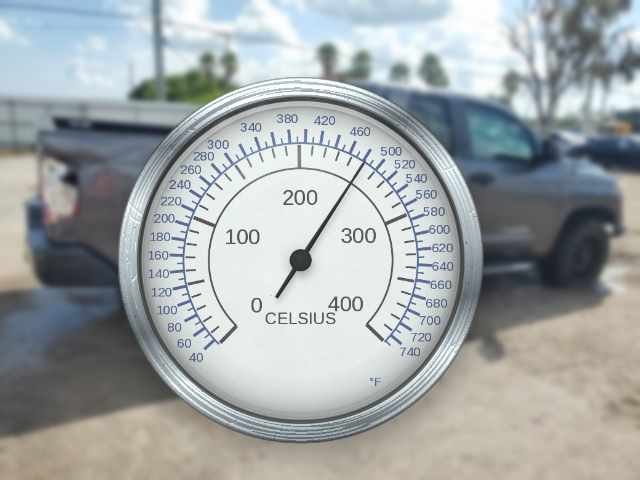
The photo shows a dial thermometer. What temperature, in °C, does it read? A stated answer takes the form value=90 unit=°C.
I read value=250 unit=°C
